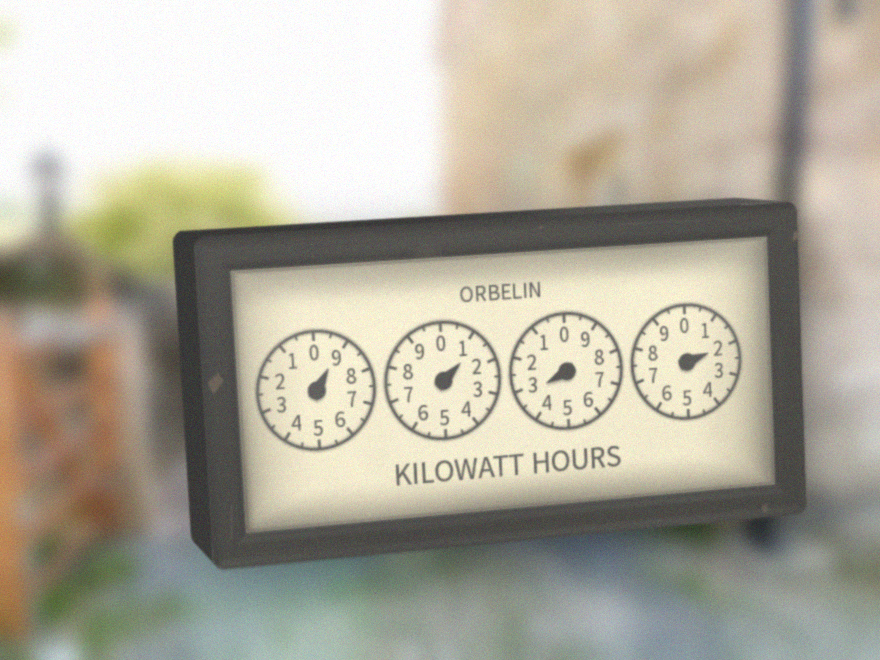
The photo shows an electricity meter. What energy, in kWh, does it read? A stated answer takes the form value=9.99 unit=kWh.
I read value=9132 unit=kWh
